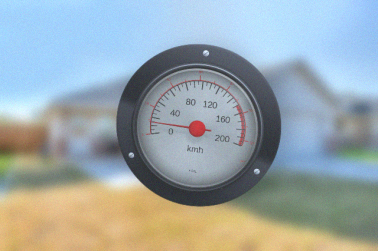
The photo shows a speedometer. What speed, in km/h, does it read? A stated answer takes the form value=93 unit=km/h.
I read value=15 unit=km/h
